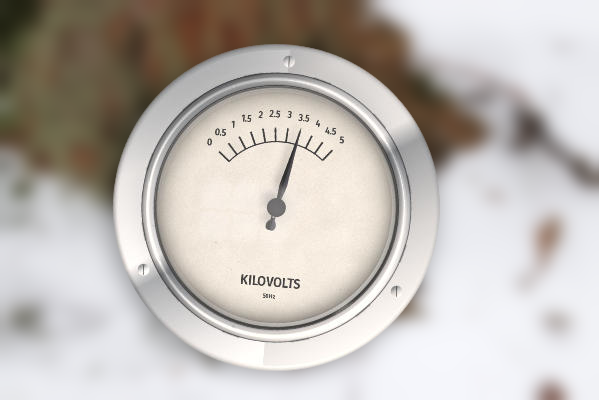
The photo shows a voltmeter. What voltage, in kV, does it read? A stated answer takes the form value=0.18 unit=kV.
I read value=3.5 unit=kV
